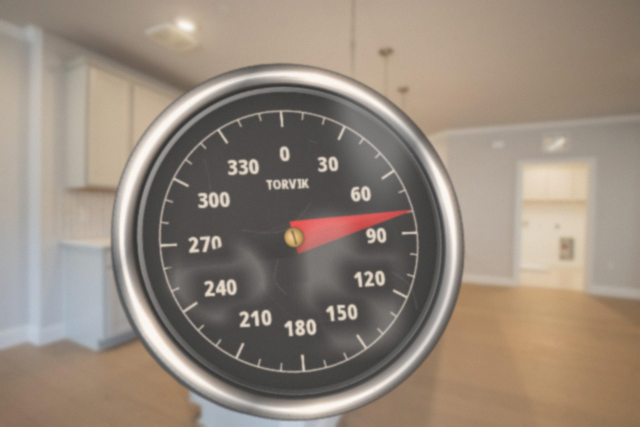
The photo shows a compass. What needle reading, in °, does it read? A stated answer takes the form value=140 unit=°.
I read value=80 unit=°
